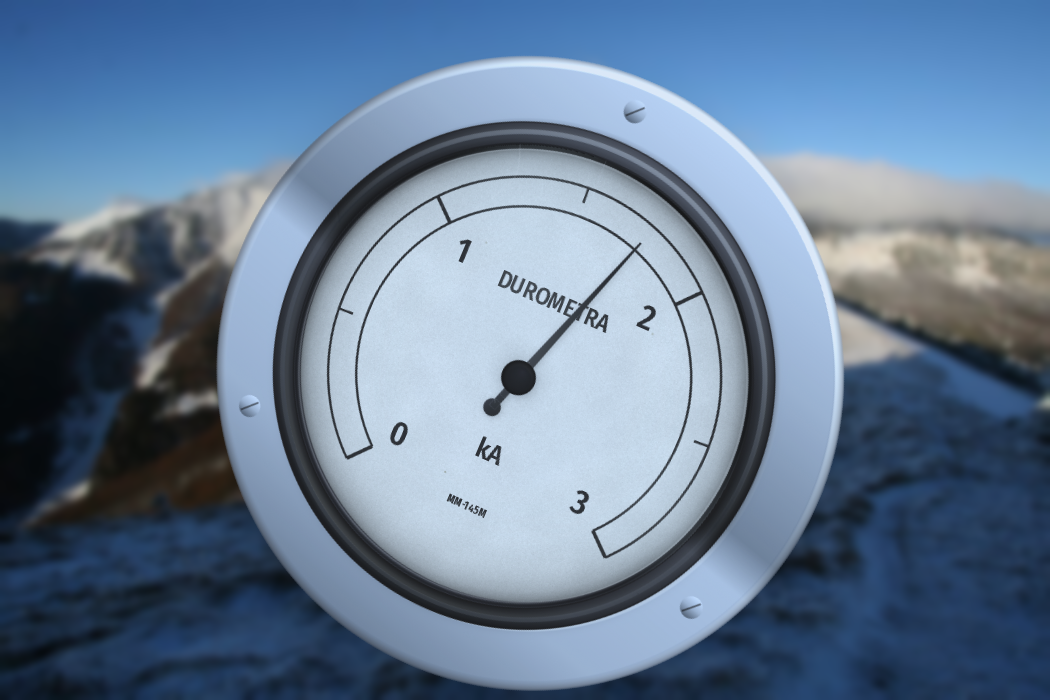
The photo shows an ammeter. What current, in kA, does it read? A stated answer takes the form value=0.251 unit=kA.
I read value=1.75 unit=kA
